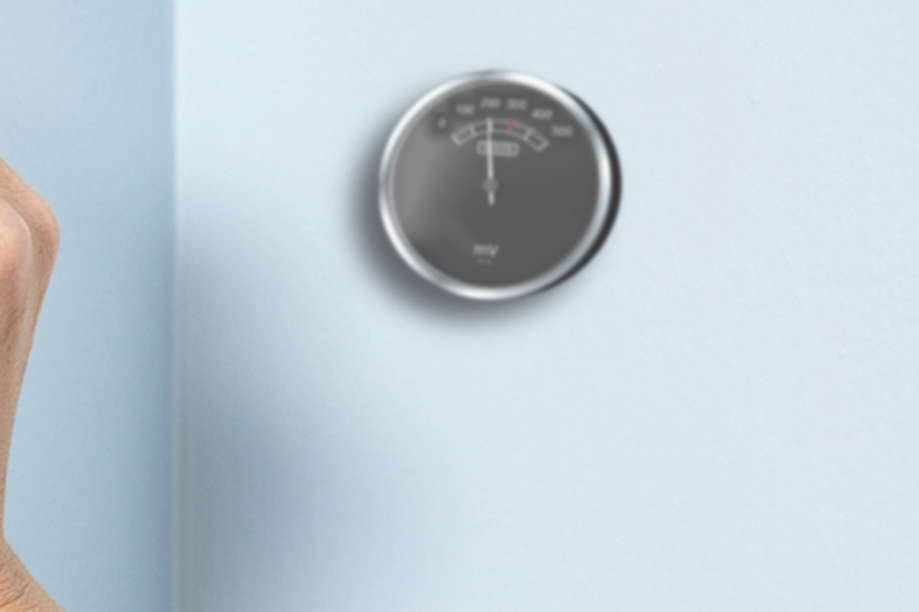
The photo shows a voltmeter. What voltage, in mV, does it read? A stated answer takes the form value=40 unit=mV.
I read value=200 unit=mV
